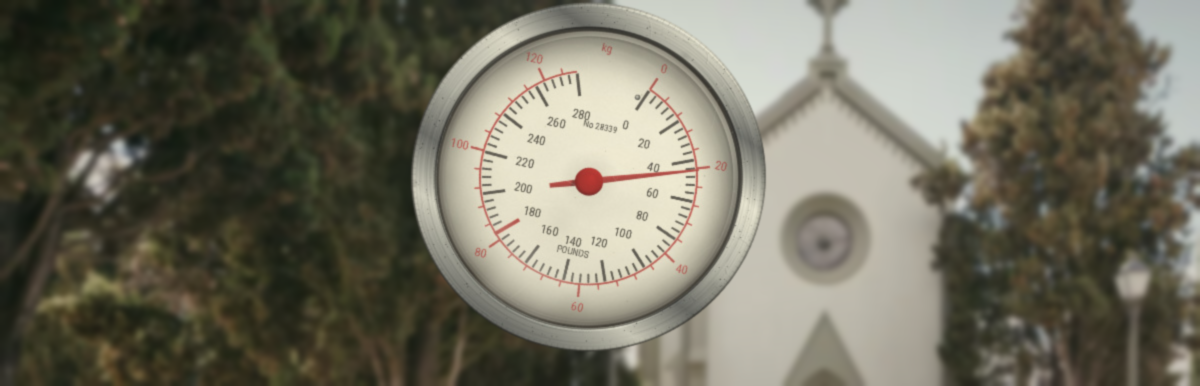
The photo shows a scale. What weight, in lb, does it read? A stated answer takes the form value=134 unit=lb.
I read value=44 unit=lb
